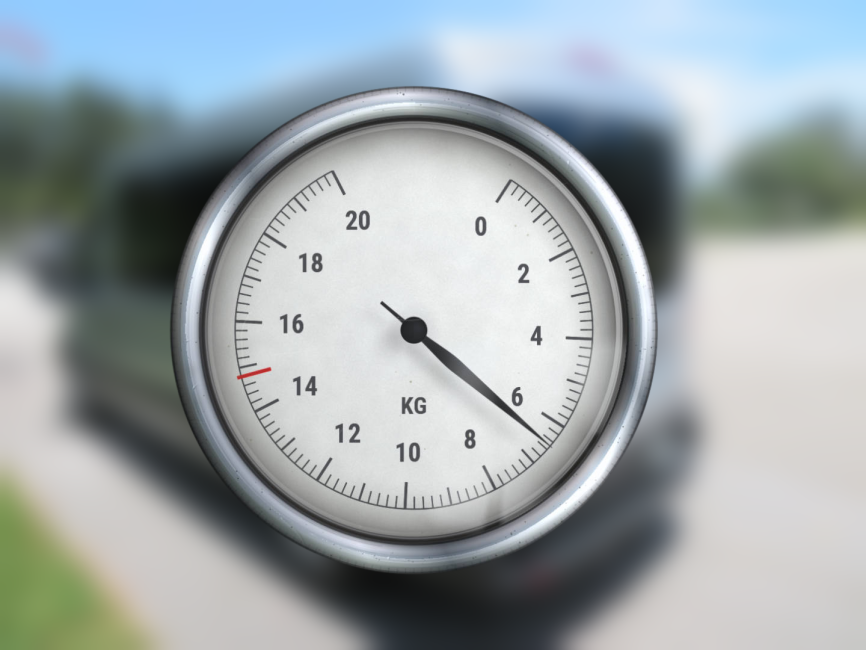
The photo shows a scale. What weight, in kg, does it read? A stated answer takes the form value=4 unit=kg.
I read value=6.5 unit=kg
